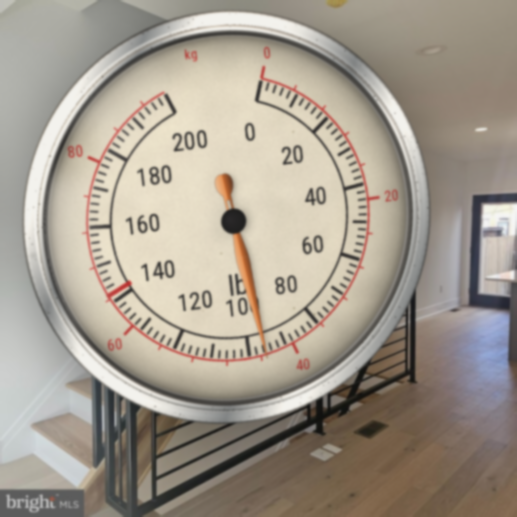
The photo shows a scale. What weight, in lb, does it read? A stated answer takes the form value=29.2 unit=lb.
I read value=96 unit=lb
